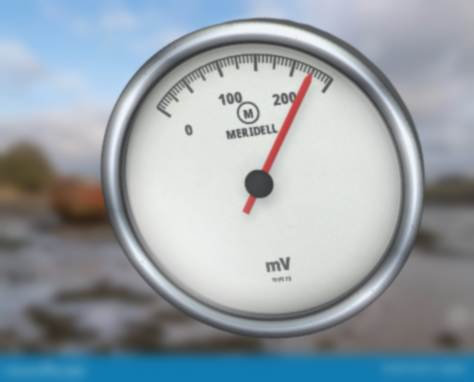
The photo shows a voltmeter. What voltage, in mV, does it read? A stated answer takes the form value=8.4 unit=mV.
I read value=225 unit=mV
